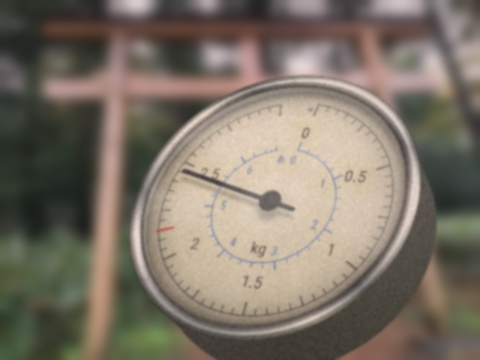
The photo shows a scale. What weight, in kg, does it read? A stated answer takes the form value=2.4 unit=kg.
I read value=2.45 unit=kg
